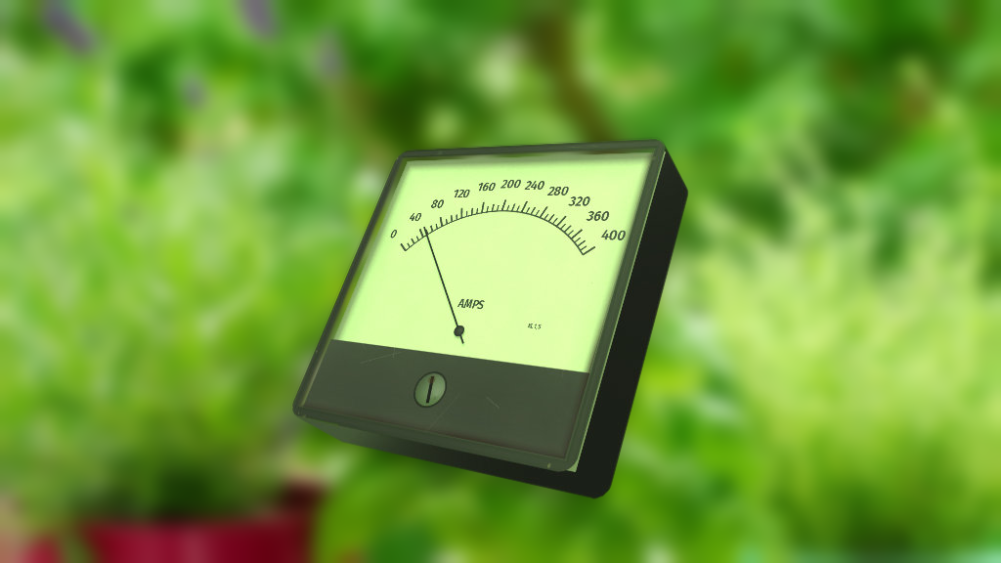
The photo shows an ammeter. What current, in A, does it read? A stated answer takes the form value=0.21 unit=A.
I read value=50 unit=A
